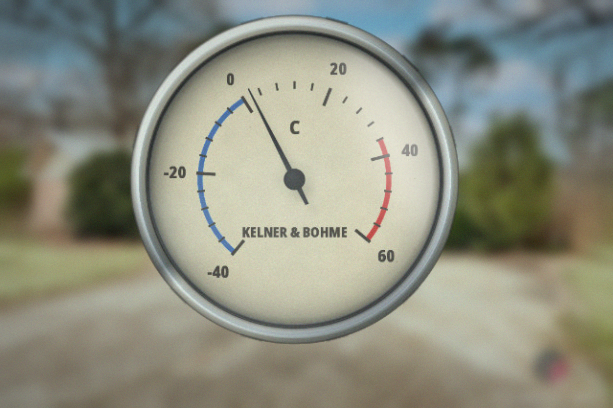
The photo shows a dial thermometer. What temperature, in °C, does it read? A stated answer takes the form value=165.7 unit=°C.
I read value=2 unit=°C
